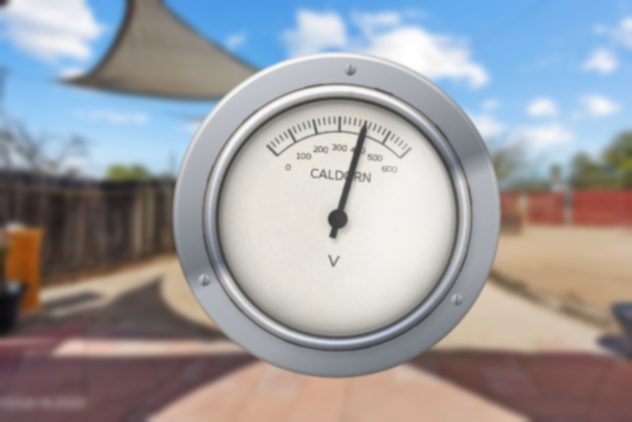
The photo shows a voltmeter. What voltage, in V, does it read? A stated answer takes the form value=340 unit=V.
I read value=400 unit=V
